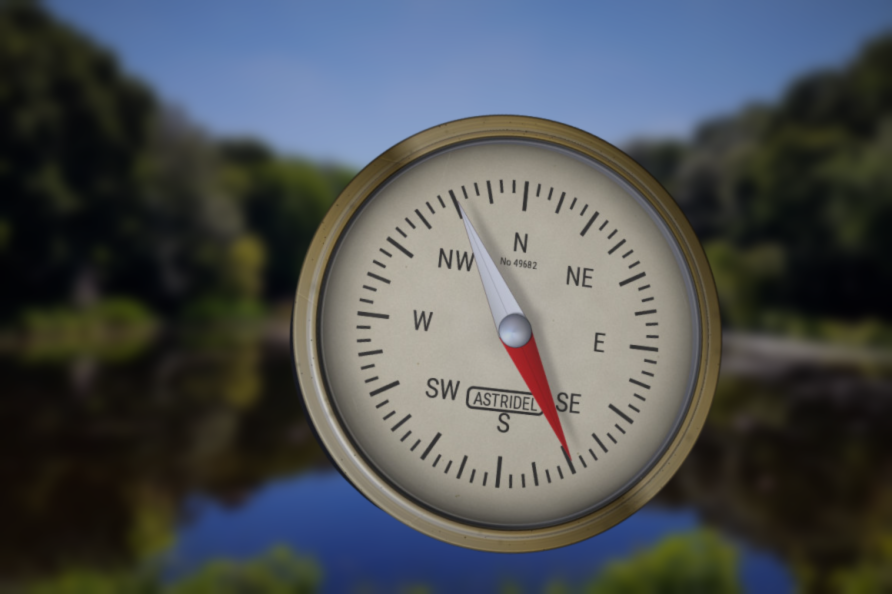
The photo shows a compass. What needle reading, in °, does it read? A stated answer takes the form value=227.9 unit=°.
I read value=150 unit=°
